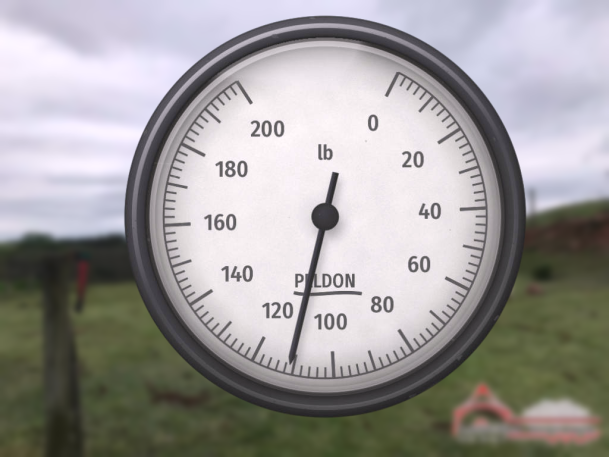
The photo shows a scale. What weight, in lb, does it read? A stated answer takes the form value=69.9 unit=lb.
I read value=111 unit=lb
